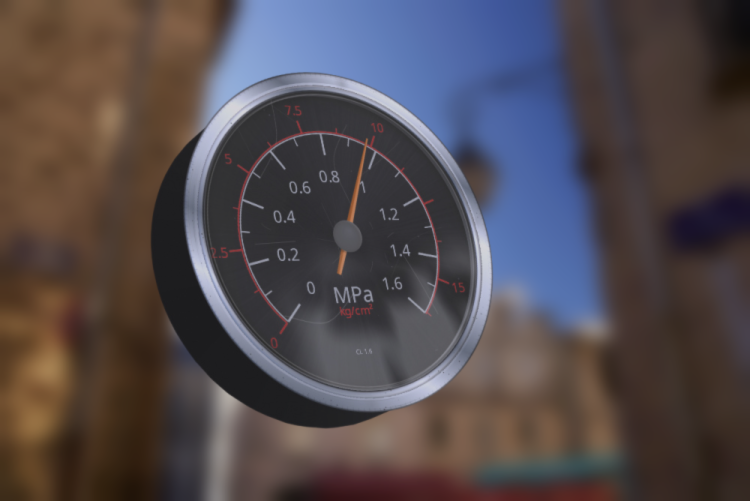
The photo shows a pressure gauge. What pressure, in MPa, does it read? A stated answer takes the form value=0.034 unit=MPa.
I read value=0.95 unit=MPa
